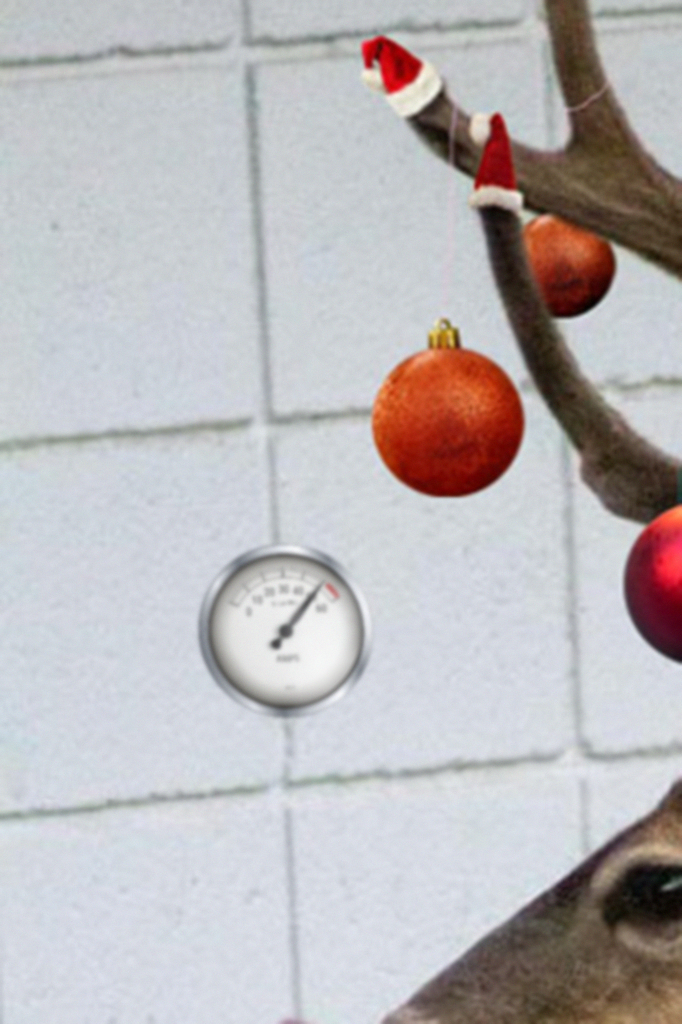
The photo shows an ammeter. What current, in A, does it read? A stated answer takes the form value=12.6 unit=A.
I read value=50 unit=A
